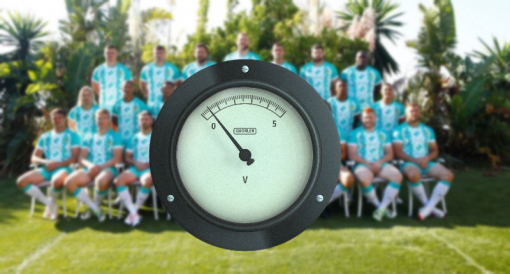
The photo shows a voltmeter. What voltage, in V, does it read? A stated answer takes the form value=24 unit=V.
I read value=0.5 unit=V
